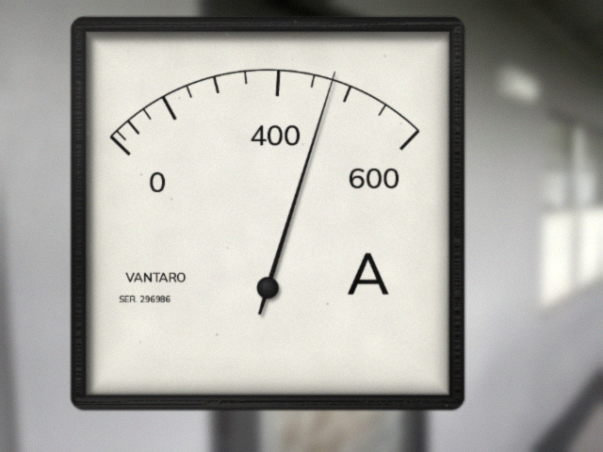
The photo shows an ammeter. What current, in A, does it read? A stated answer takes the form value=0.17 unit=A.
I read value=475 unit=A
